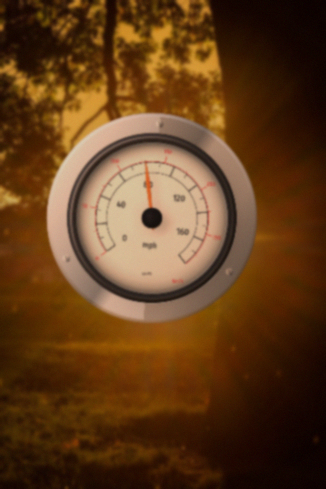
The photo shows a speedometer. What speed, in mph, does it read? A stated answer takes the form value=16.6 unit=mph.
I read value=80 unit=mph
